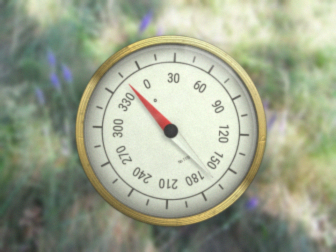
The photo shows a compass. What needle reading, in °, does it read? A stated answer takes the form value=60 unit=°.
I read value=345 unit=°
